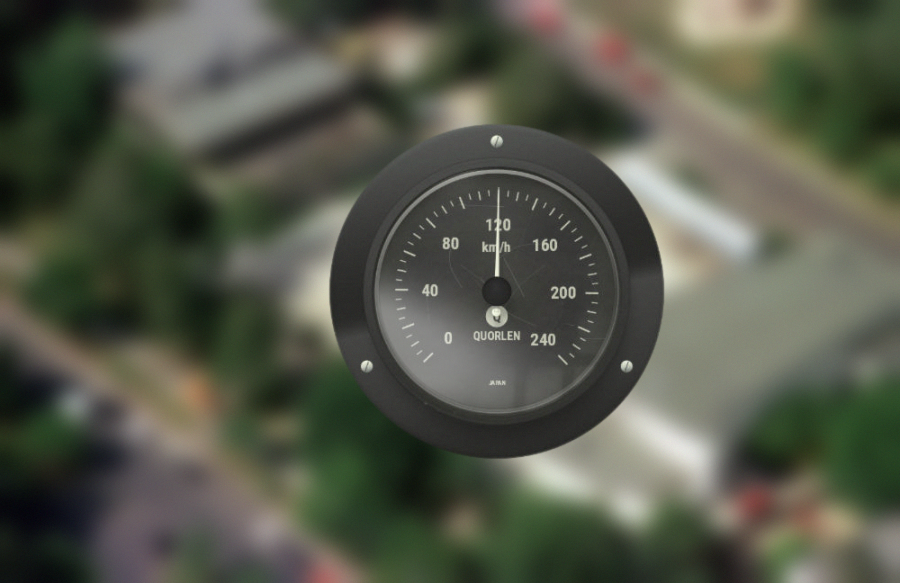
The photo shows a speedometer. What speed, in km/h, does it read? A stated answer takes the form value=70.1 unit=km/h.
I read value=120 unit=km/h
